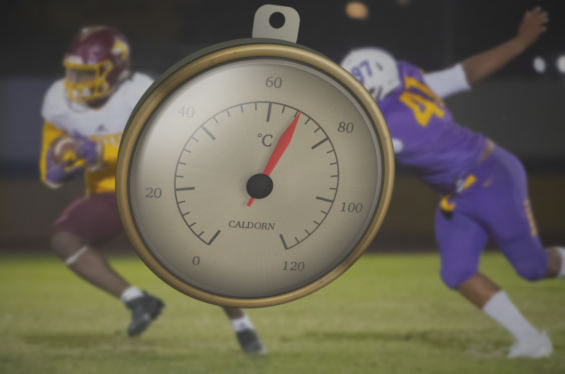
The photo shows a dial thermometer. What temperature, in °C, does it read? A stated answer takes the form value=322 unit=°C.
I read value=68 unit=°C
